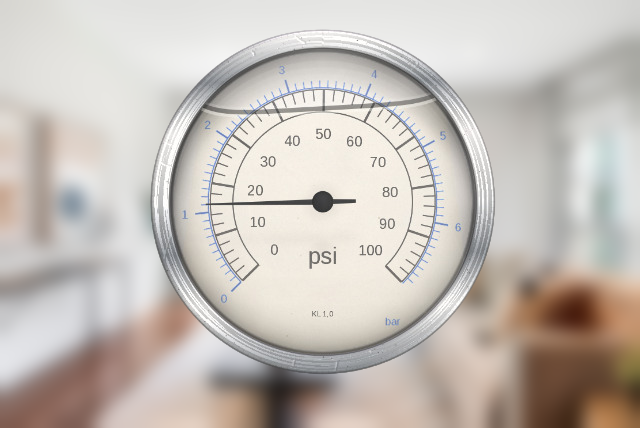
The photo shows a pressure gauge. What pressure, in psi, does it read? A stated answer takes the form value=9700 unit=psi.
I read value=16 unit=psi
